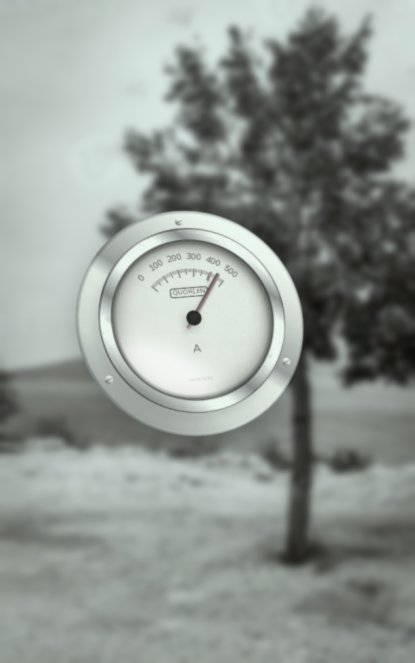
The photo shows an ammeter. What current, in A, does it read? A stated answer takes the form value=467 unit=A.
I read value=450 unit=A
